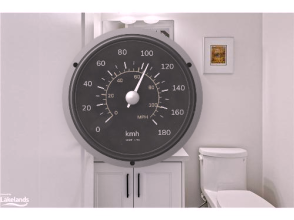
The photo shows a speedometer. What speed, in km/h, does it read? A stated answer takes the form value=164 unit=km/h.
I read value=105 unit=km/h
